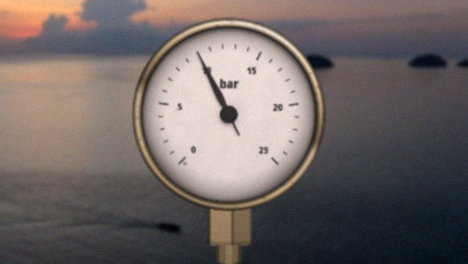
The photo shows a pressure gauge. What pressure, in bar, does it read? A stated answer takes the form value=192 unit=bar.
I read value=10 unit=bar
